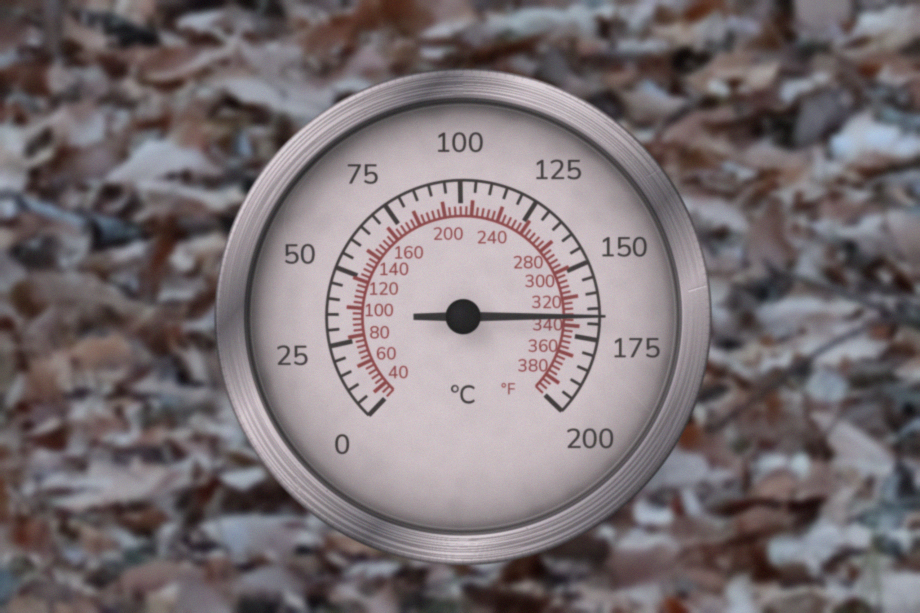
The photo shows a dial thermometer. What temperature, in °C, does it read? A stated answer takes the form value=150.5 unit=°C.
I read value=167.5 unit=°C
